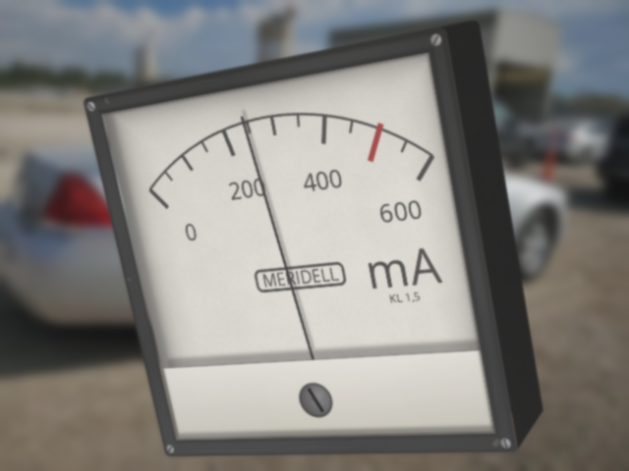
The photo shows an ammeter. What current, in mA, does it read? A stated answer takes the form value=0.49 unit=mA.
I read value=250 unit=mA
